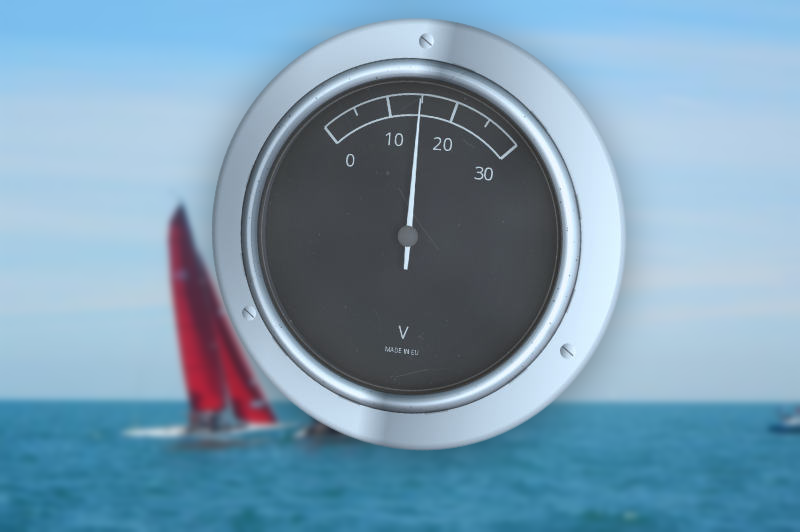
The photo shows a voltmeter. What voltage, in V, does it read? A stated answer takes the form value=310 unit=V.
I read value=15 unit=V
